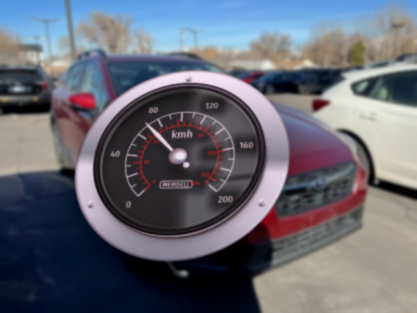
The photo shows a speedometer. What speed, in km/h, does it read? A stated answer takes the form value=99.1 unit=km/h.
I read value=70 unit=km/h
